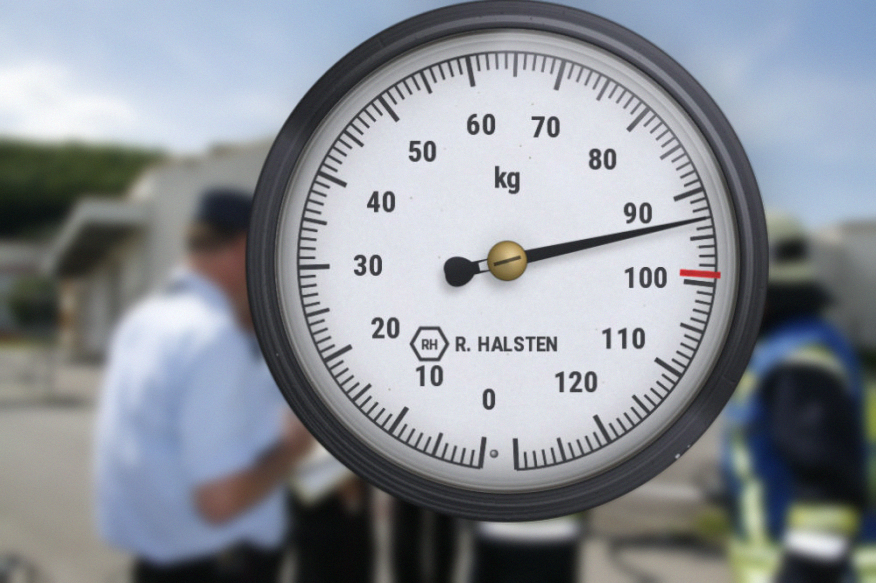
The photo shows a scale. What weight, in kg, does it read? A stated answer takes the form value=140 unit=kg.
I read value=93 unit=kg
